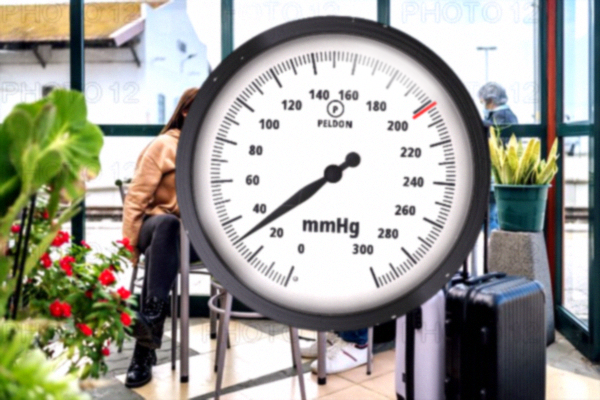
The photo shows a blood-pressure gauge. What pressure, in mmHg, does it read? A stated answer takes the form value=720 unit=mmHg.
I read value=30 unit=mmHg
